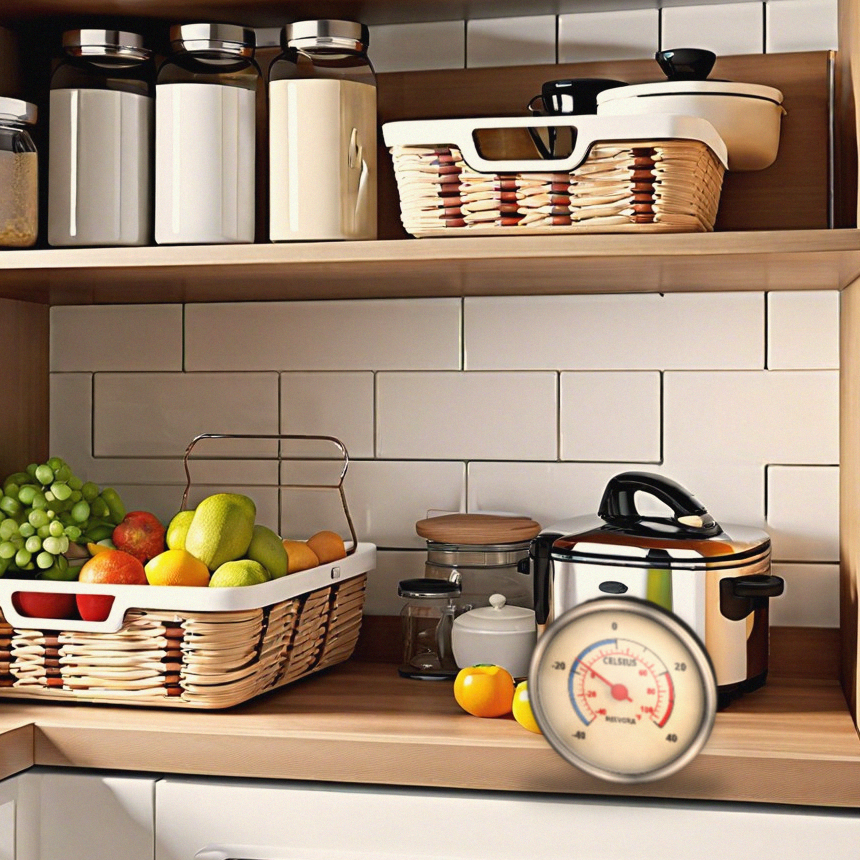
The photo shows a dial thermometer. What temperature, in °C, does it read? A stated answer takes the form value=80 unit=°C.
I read value=-15 unit=°C
